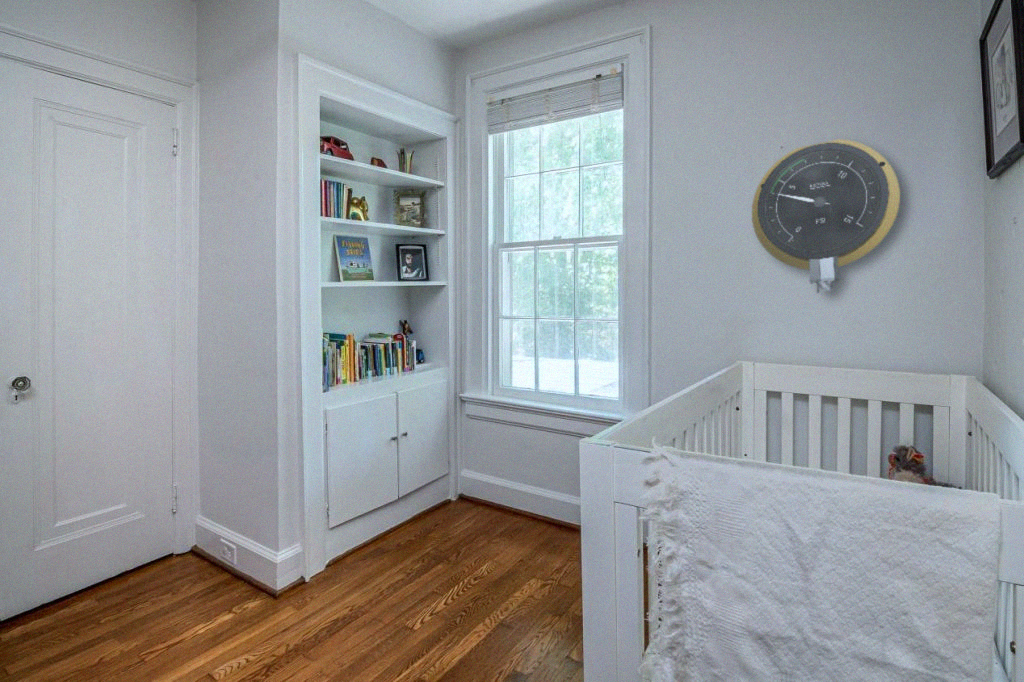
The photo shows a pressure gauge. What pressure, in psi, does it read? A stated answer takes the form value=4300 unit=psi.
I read value=4 unit=psi
